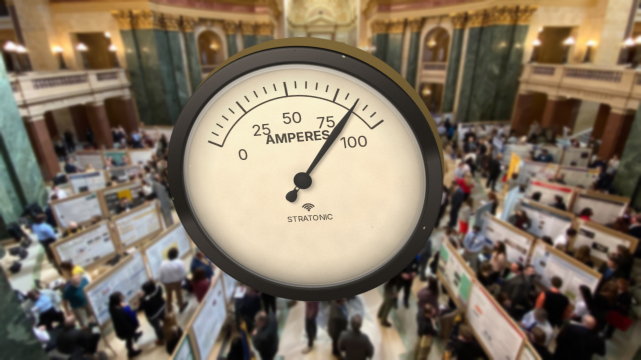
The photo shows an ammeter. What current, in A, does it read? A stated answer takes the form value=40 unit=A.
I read value=85 unit=A
